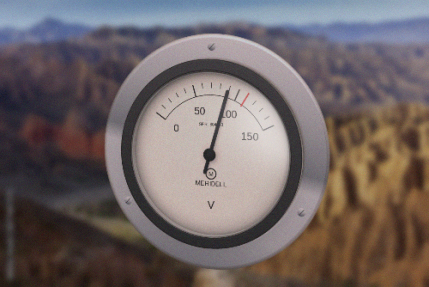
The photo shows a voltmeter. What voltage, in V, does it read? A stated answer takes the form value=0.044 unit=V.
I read value=90 unit=V
